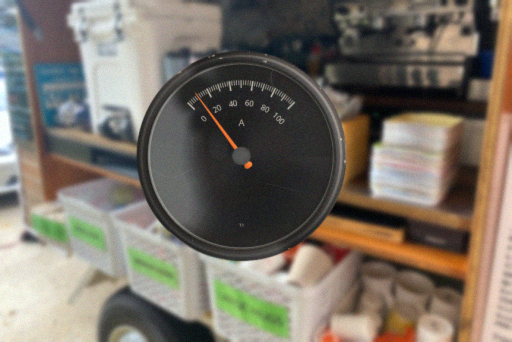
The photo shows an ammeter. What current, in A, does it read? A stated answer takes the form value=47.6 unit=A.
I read value=10 unit=A
